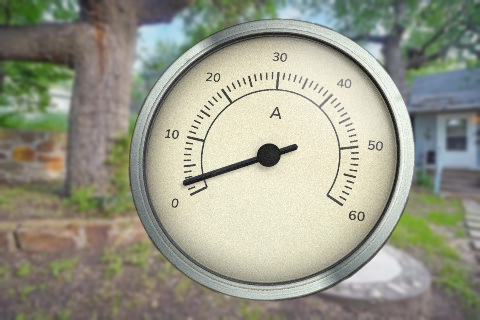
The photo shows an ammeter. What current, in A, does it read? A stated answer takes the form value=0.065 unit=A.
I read value=2 unit=A
